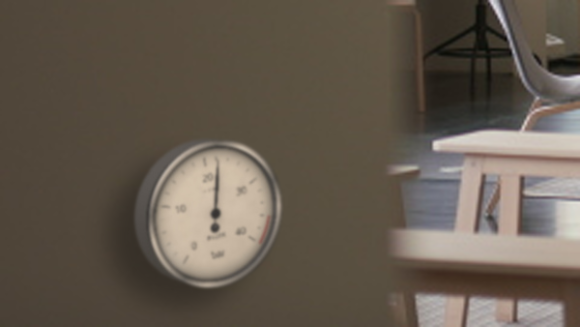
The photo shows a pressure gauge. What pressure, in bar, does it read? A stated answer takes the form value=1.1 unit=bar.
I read value=22 unit=bar
